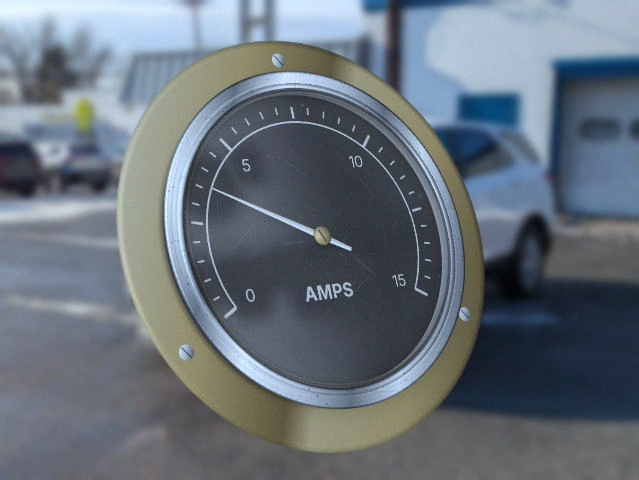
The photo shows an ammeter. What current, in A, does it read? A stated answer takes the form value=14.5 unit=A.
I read value=3.5 unit=A
